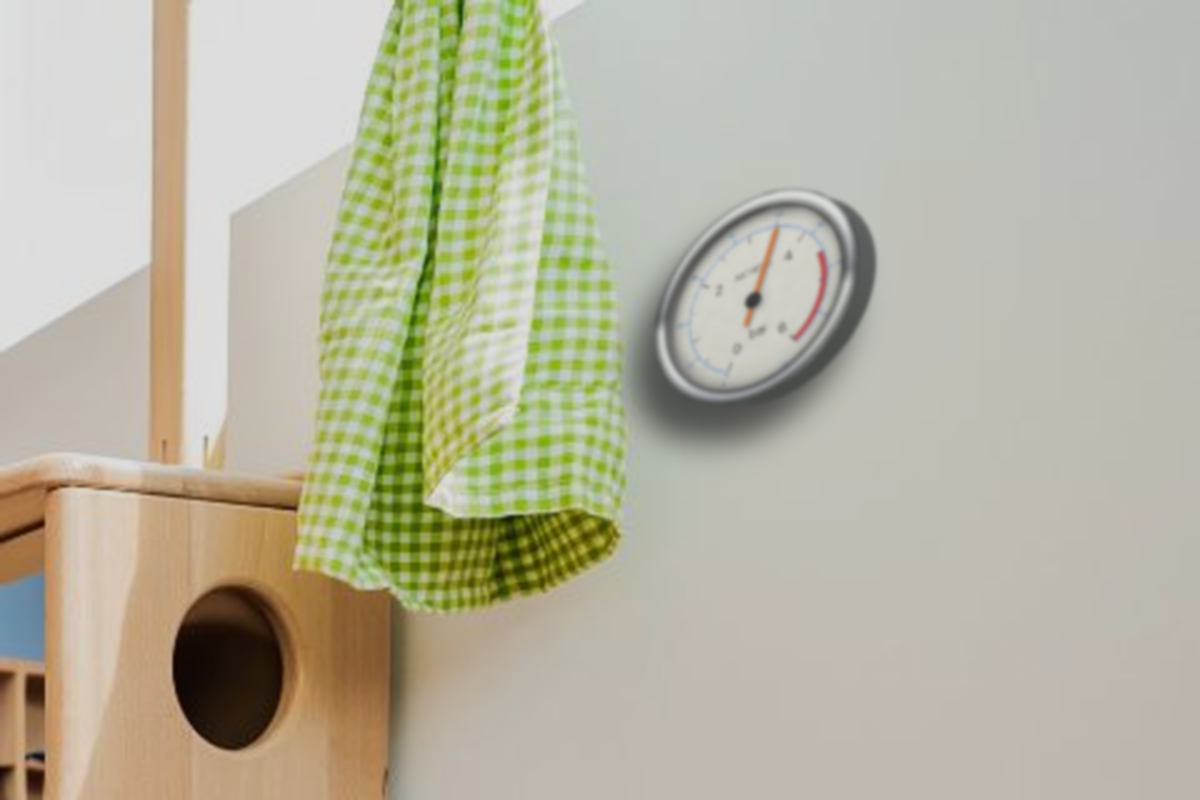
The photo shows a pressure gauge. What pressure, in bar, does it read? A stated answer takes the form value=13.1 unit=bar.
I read value=3.5 unit=bar
